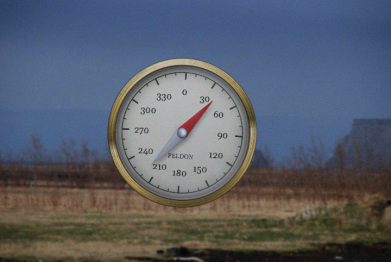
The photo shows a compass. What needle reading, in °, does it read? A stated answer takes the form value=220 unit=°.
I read value=40 unit=°
